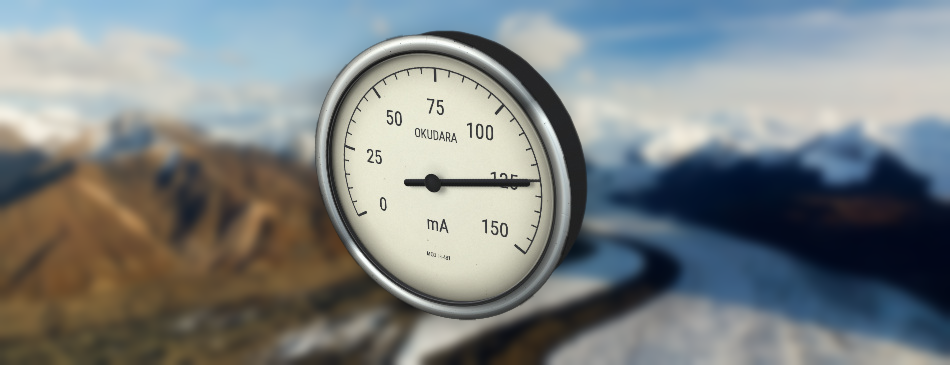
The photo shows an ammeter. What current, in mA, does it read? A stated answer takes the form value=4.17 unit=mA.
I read value=125 unit=mA
